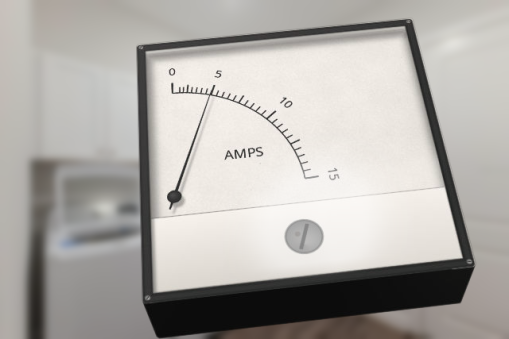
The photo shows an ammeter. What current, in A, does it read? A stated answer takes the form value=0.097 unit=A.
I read value=5 unit=A
